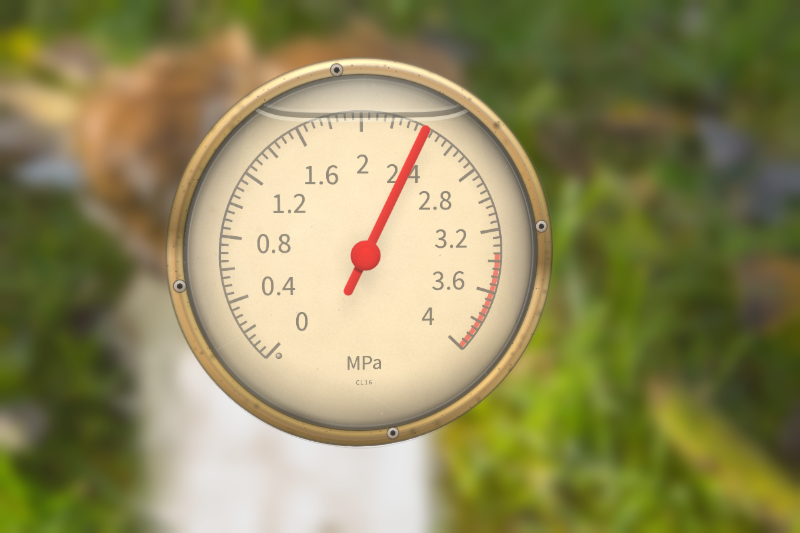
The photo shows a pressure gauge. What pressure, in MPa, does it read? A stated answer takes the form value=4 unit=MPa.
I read value=2.4 unit=MPa
